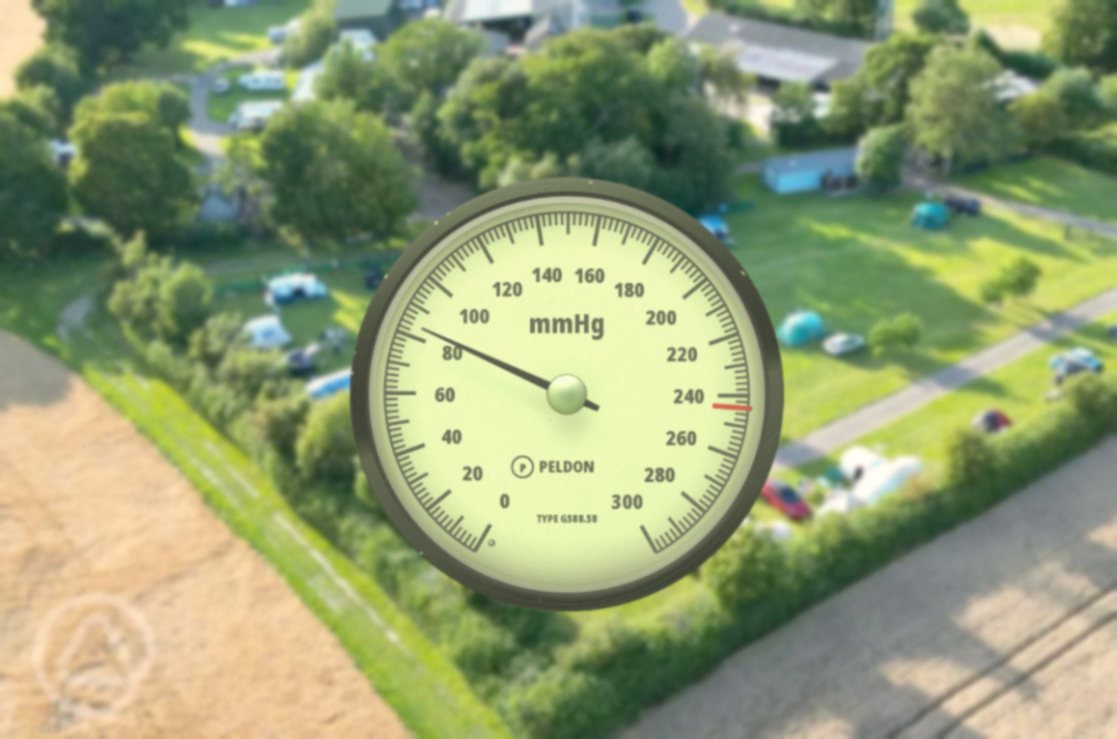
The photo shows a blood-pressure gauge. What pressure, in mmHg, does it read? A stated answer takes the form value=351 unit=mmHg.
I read value=84 unit=mmHg
